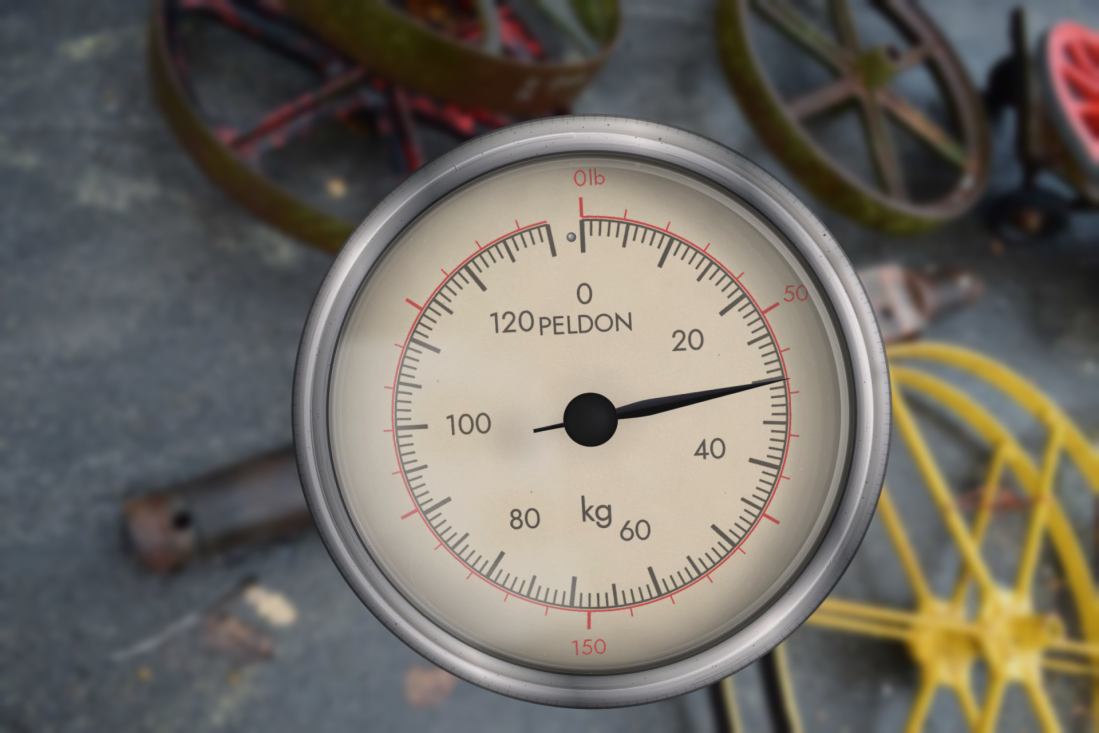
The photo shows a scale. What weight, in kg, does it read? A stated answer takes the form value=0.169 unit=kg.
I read value=30 unit=kg
